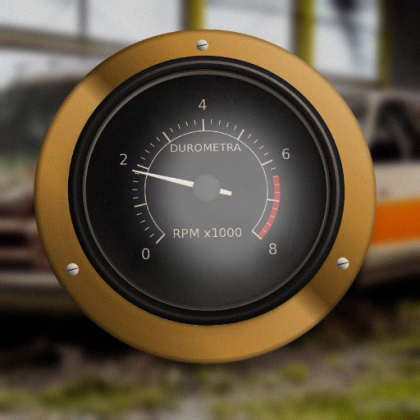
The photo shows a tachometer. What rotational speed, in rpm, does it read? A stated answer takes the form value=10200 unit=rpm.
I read value=1800 unit=rpm
